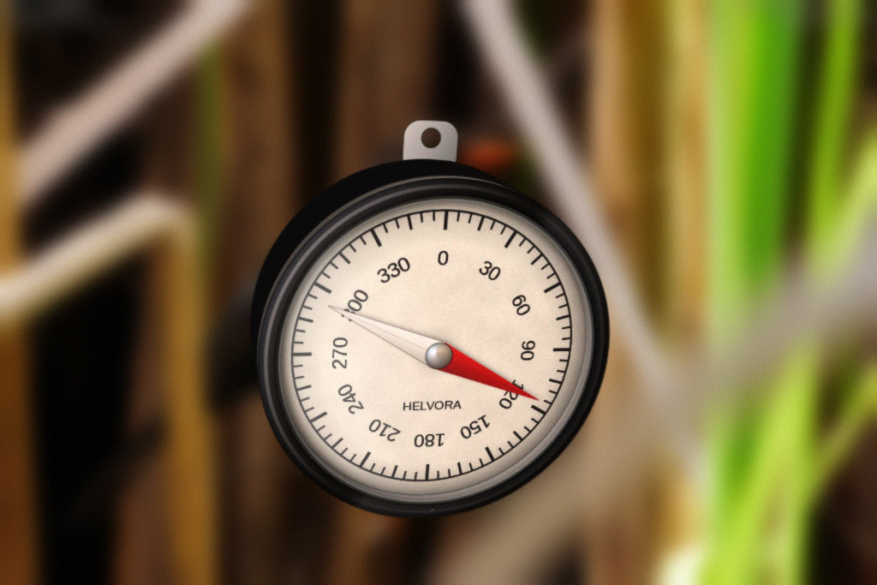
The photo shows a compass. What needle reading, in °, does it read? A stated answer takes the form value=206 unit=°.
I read value=115 unit=°
